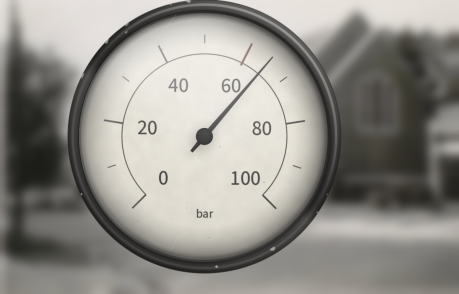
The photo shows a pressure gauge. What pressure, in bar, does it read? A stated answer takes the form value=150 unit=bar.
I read value=65 unit=bar
